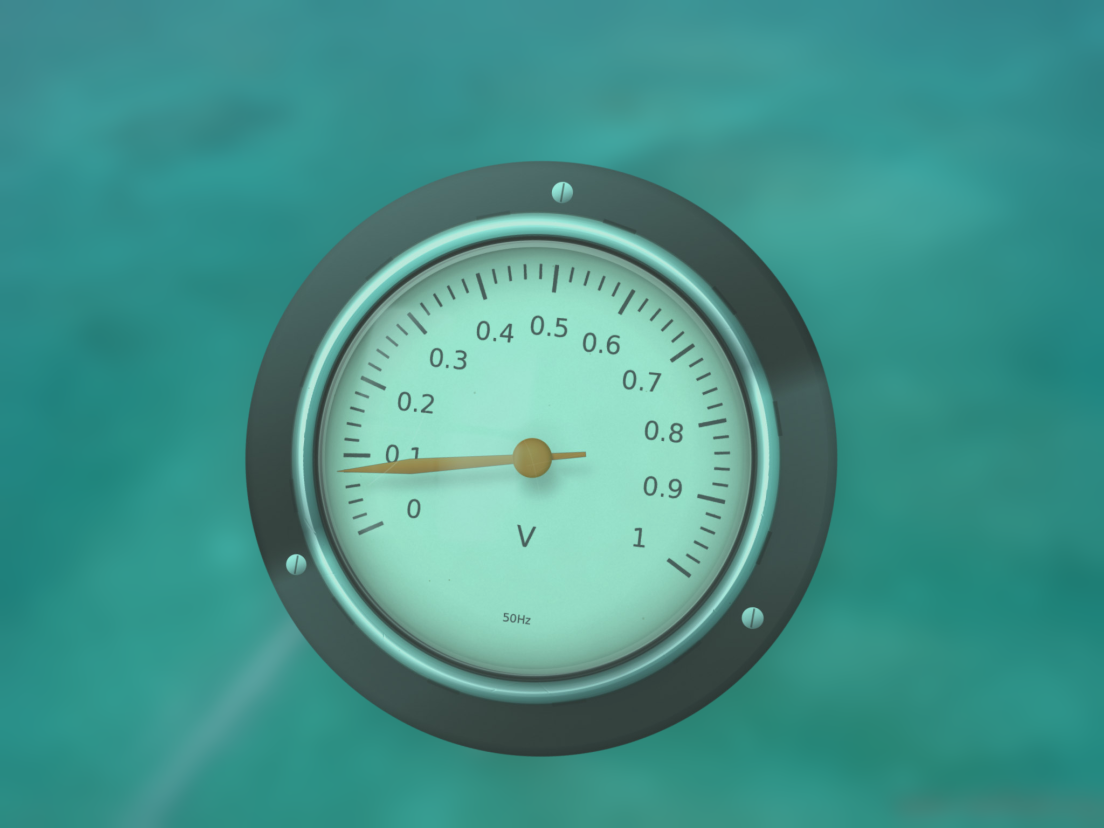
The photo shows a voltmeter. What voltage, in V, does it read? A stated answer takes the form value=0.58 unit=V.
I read value=0.08 unit=V
